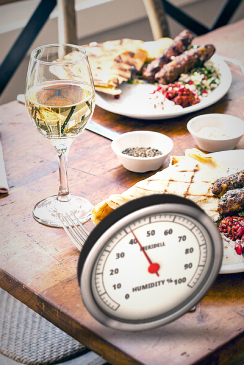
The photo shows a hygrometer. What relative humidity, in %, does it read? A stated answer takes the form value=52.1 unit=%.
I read value=42 unit=%
